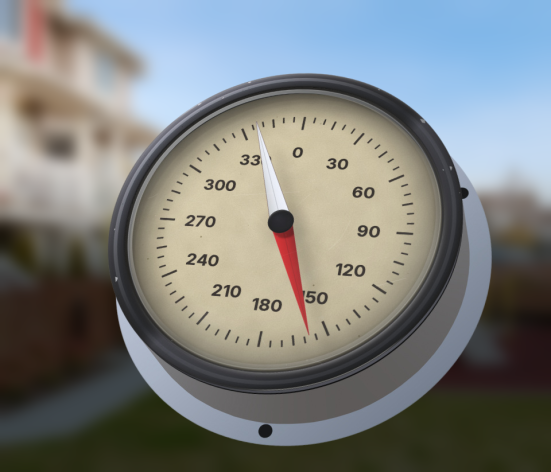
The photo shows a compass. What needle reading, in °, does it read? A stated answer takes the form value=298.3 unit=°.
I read value=157.5 unit=°
